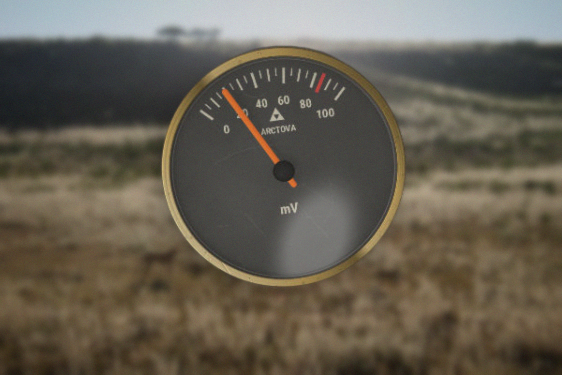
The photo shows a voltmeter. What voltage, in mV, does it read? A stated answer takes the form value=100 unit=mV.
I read value=20 unit=mV
